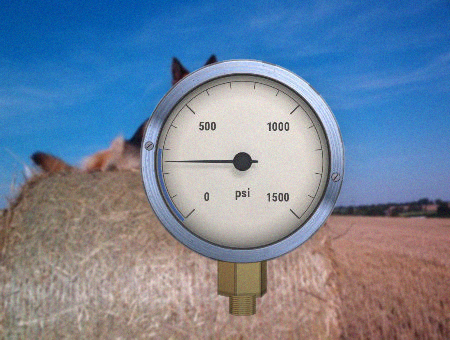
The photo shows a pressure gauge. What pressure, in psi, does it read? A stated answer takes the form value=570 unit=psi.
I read value=250 unit=psi
